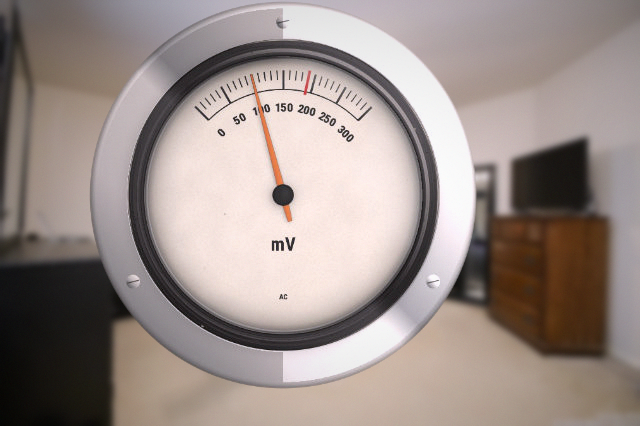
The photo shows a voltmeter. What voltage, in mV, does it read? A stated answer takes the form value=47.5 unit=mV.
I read value=100 unit=mV
